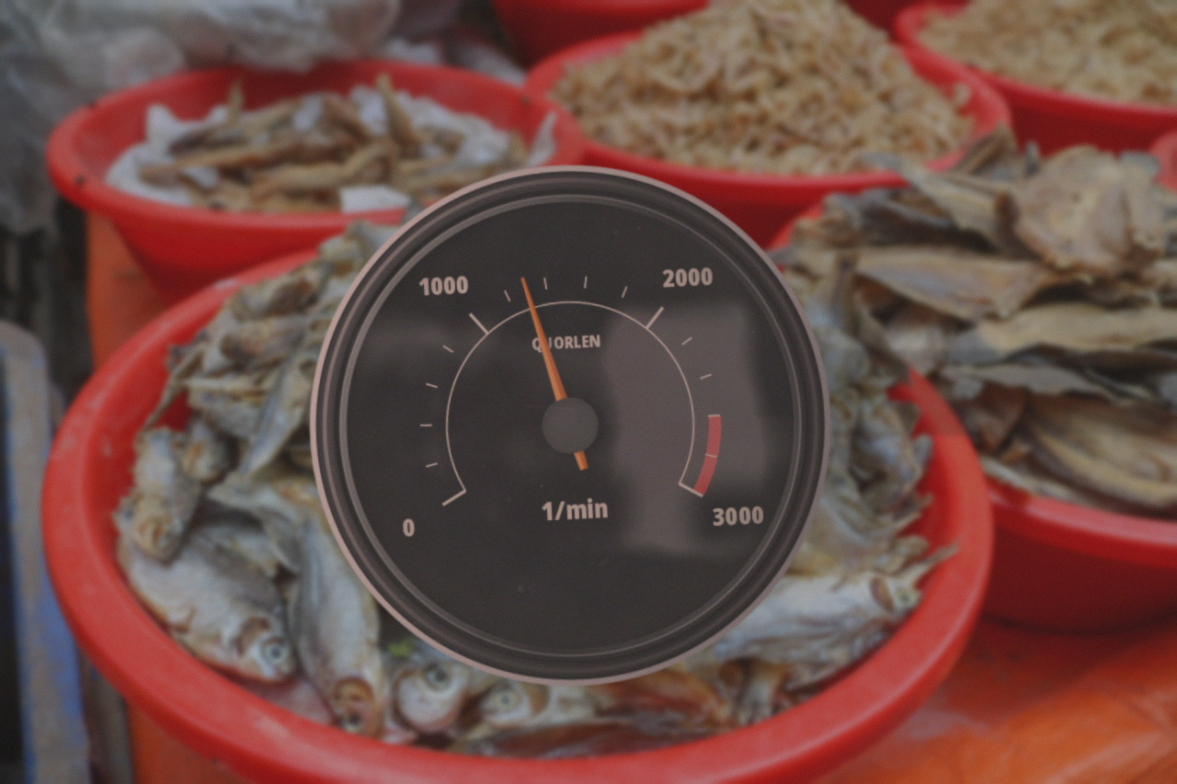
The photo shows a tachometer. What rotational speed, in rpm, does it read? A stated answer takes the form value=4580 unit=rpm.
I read value=1300 unit=rpm
